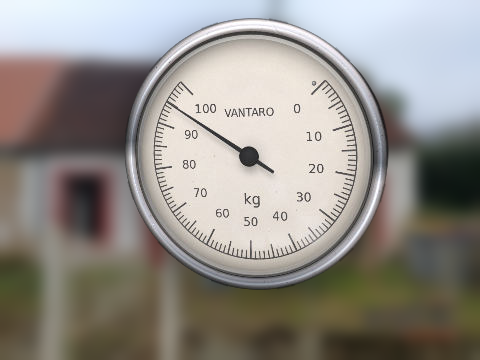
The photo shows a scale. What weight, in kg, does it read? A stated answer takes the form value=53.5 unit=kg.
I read value=95 unit=kg
